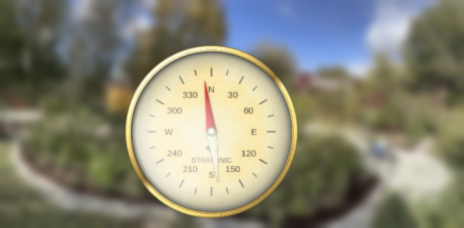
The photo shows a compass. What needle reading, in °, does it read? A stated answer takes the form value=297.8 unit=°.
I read value=352.5 unit=°
